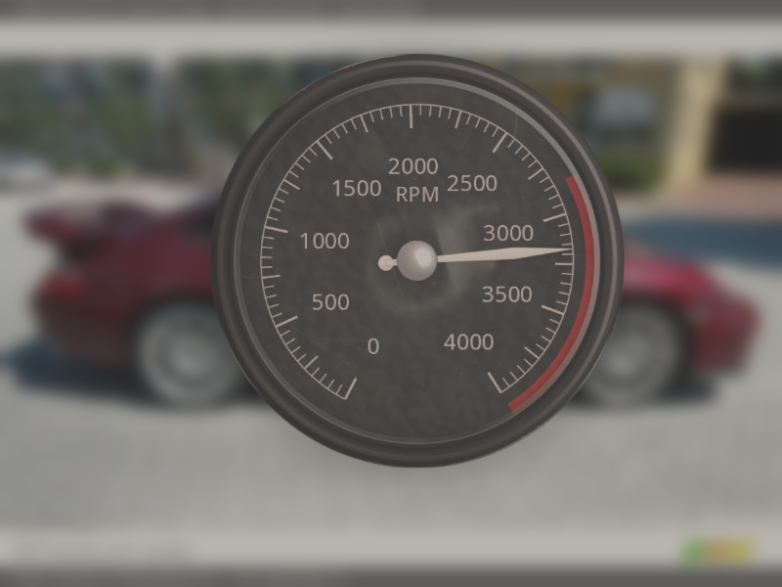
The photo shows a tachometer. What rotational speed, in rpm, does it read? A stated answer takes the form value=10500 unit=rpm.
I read value=3175 unit=rpm
